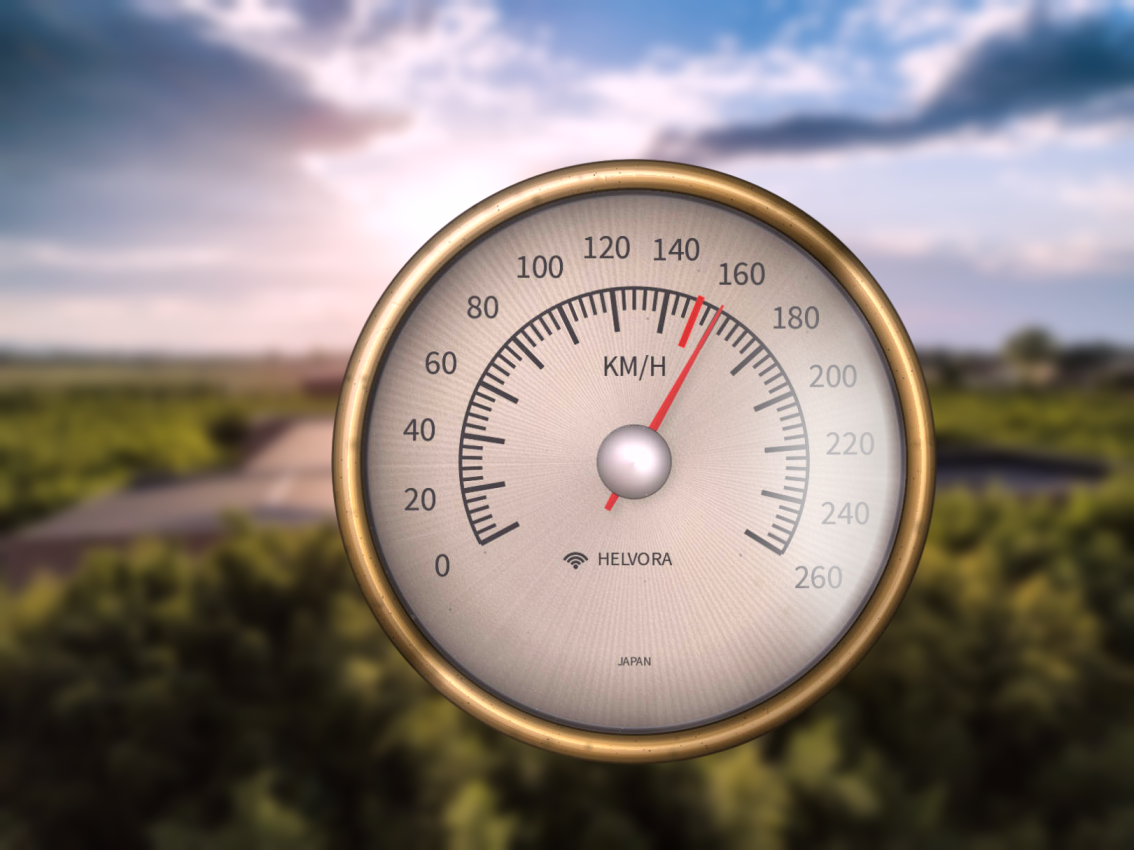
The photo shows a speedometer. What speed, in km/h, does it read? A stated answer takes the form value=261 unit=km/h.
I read value=160 unit=km/h
